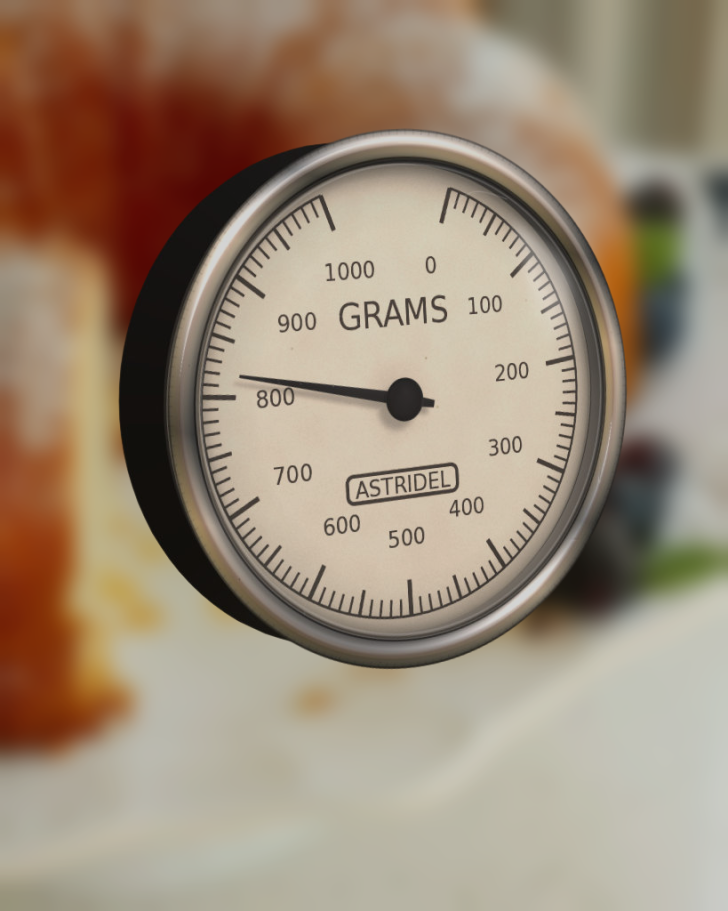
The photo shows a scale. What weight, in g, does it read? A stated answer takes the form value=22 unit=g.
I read value=820 unit=g
